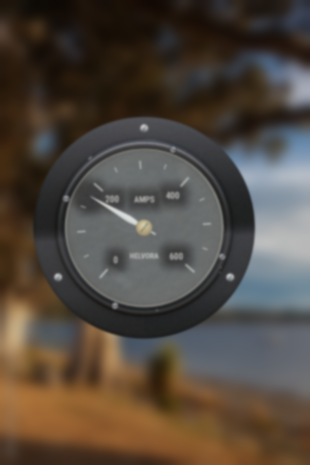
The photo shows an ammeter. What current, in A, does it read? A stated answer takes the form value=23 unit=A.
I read value=175 unit=A
